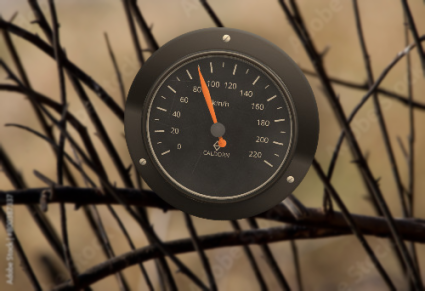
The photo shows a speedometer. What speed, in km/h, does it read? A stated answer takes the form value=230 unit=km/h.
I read value=90 unit=km/h
